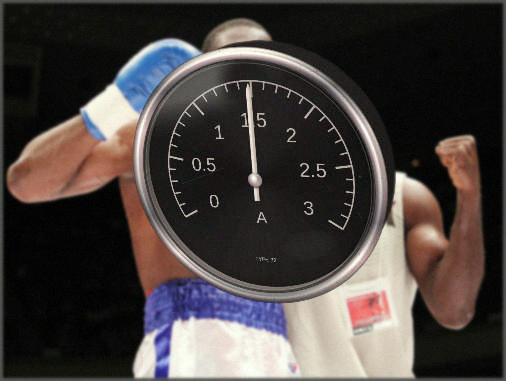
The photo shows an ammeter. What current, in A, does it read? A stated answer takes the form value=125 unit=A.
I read value=1.5 unit=A
